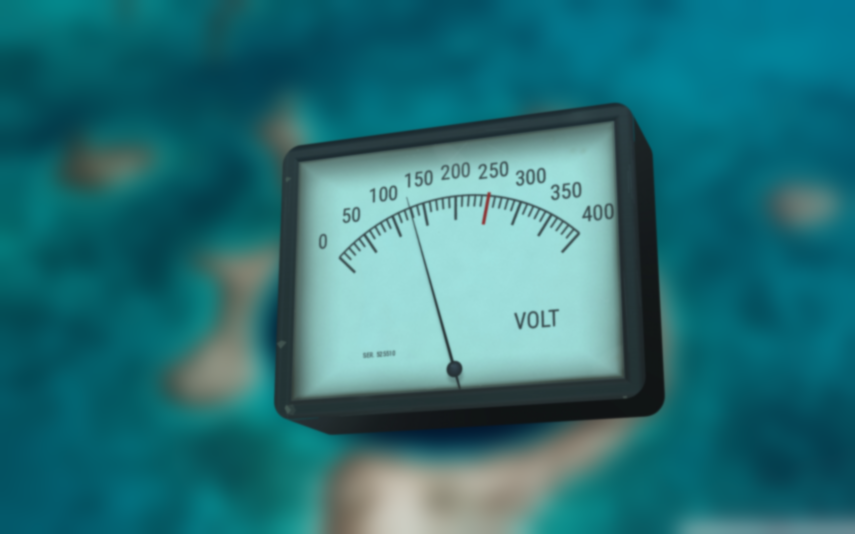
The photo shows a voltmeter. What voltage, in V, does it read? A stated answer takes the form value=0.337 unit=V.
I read value=130 unit=V
